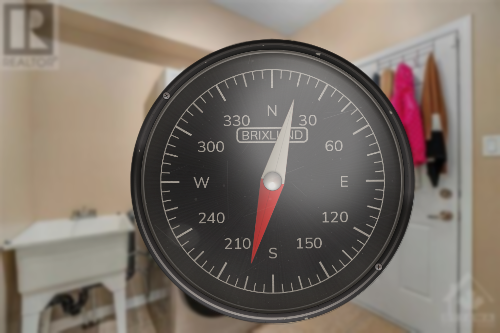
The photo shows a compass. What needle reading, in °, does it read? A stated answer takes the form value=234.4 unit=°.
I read value=195 unit=°
